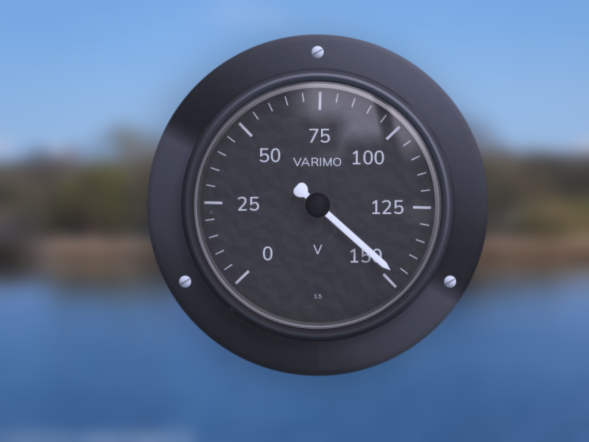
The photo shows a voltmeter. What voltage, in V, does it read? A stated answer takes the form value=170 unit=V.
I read value=147.5 unit=V
